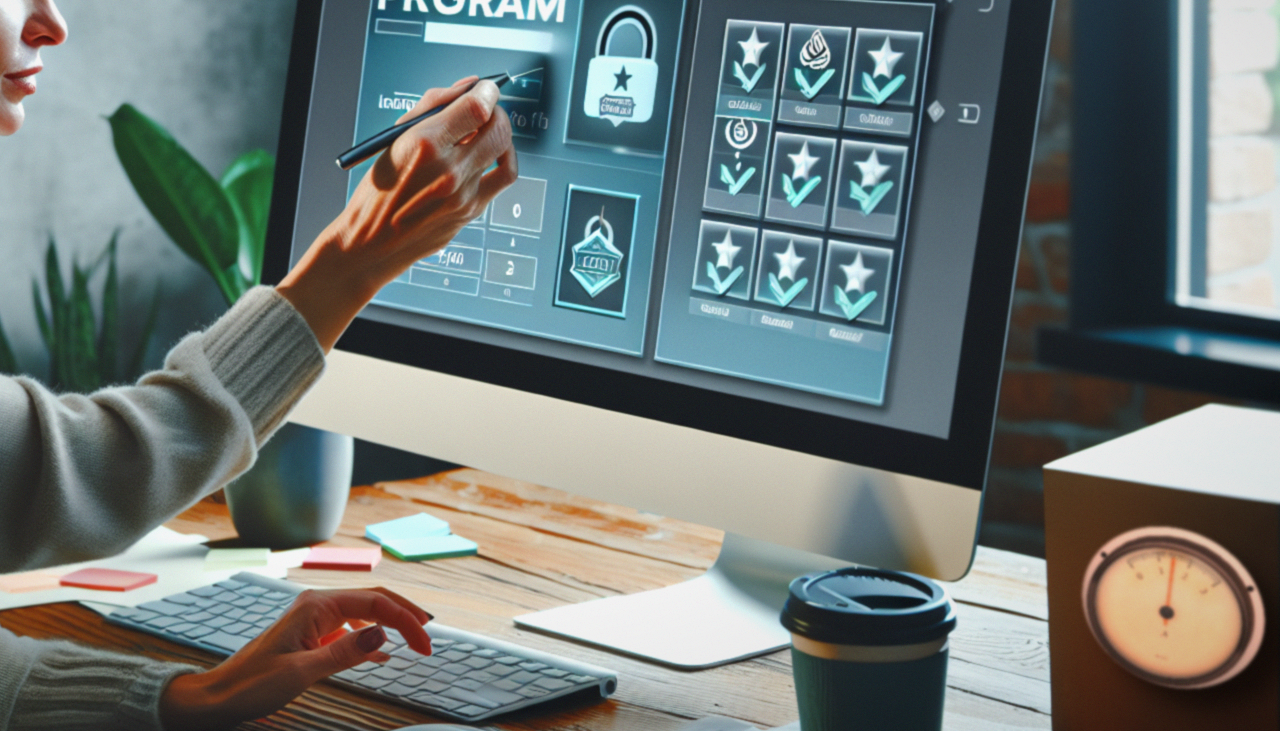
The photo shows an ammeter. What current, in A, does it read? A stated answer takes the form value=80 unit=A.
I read value=1.5 unit=A
